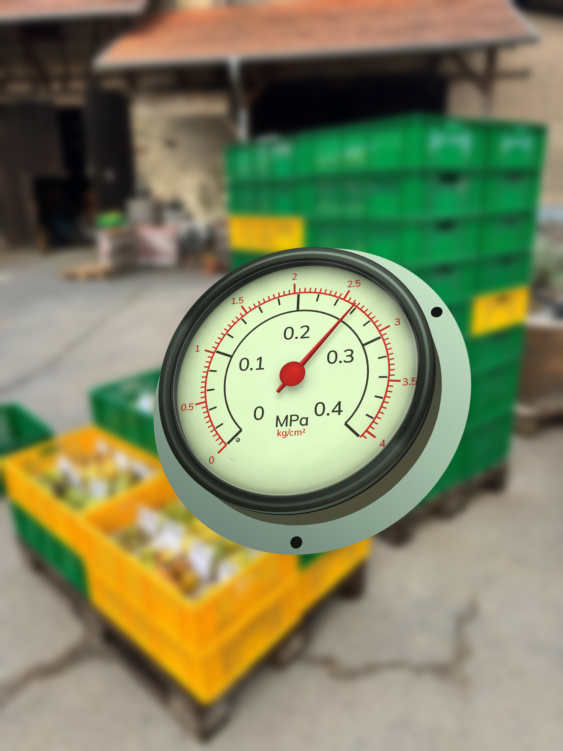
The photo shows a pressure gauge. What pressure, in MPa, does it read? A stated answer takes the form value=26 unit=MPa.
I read value=0.26 unit=MPa
